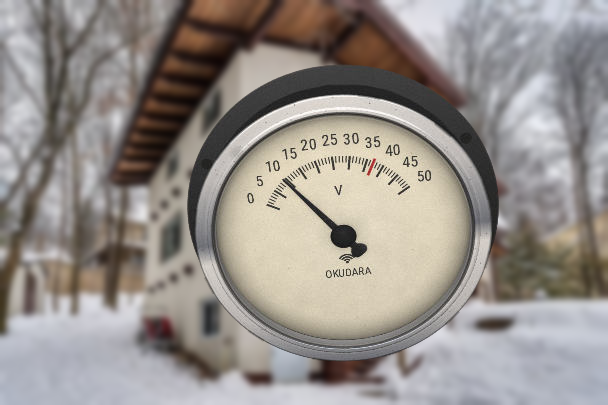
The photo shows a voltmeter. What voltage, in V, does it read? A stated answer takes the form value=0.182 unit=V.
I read value=10 unit=V
